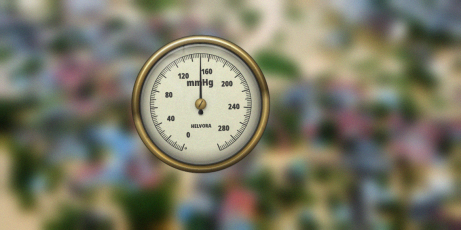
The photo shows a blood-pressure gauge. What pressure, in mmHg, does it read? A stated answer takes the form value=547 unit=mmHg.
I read value=150 unit=mmHg
